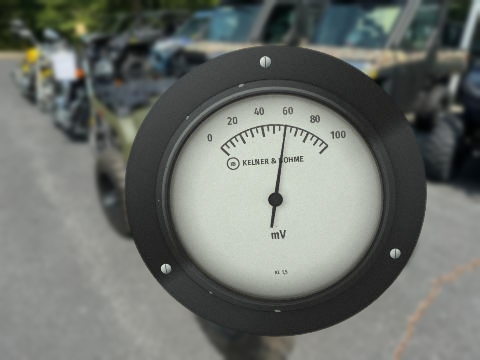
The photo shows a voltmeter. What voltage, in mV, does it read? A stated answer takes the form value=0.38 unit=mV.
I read value=60 unit=mV
